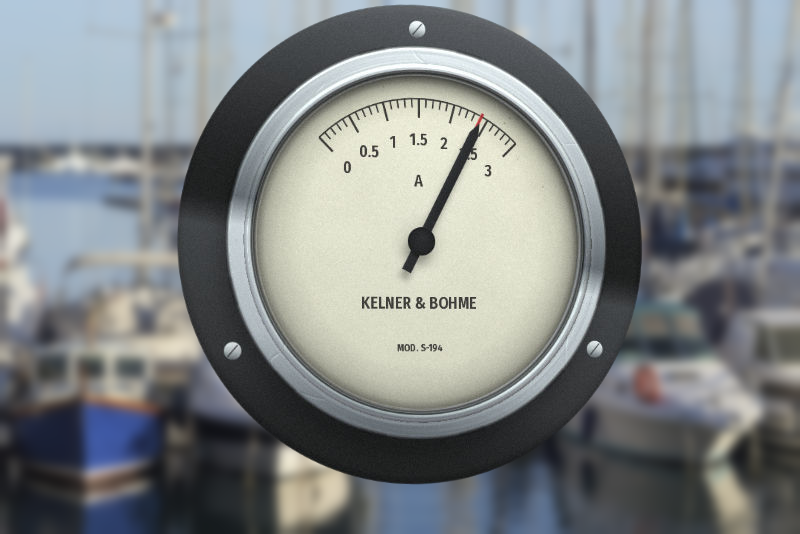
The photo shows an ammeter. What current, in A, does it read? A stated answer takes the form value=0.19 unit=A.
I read value=2.4 unit=A
